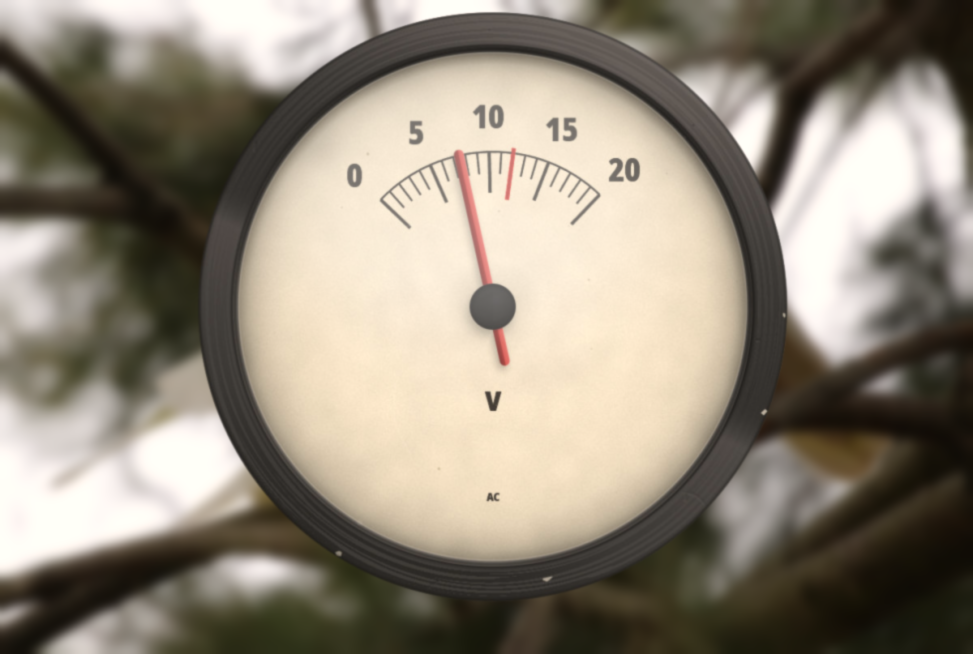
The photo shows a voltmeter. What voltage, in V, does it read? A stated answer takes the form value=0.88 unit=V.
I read value=7.5 unit=V
